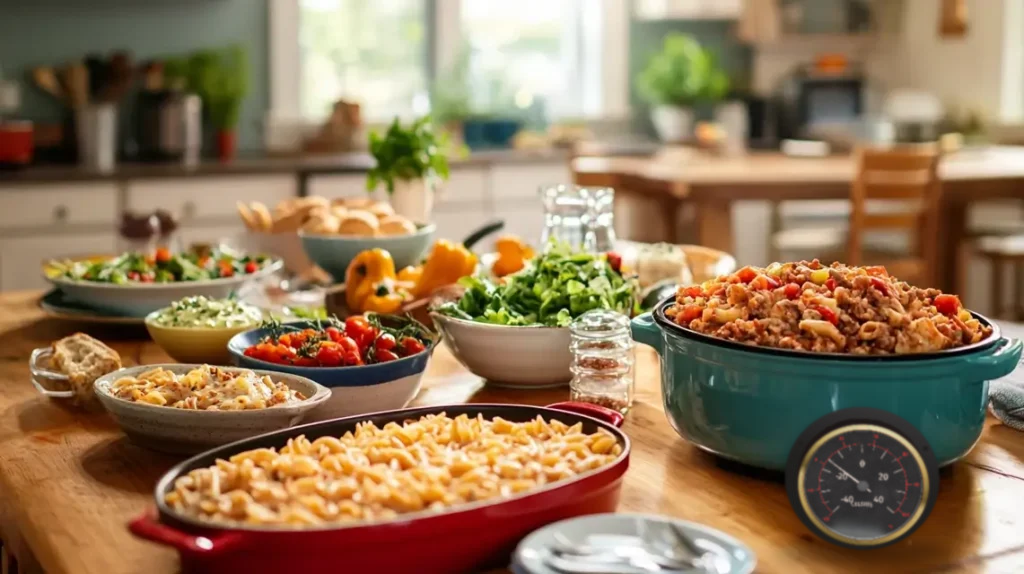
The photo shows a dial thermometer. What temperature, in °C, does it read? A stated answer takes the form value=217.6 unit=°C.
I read value=-15 unit=°C
